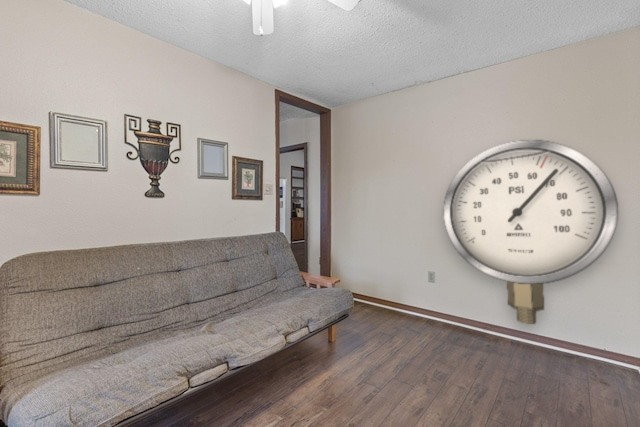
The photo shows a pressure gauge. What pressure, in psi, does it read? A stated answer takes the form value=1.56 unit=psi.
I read value=68 unit=psi
